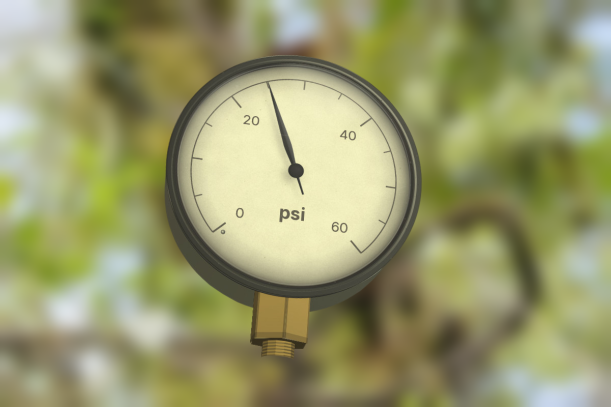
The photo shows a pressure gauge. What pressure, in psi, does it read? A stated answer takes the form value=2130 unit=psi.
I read value=25 unit=psi
